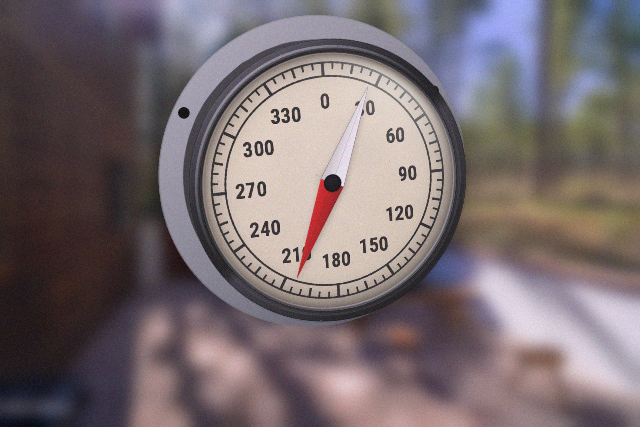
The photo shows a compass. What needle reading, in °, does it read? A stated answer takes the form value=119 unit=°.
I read value=205 unit=°
